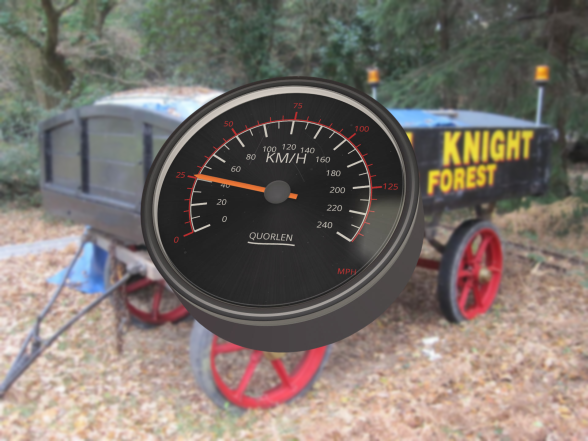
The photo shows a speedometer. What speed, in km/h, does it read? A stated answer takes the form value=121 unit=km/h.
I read value=40 unit=km/h
